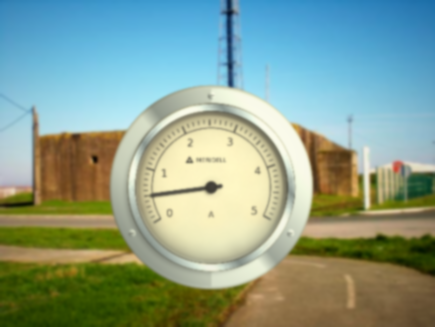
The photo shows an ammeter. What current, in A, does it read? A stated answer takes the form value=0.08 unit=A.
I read value=0.5 unit=A
